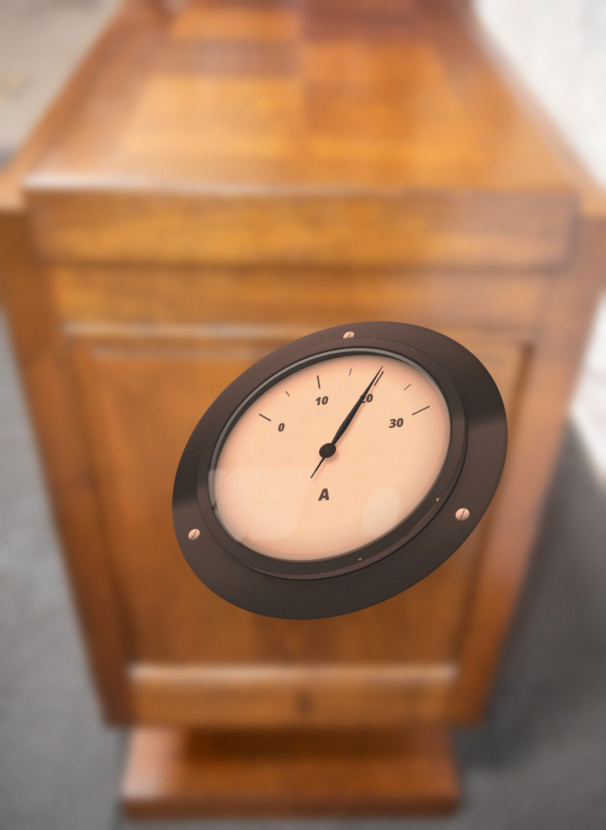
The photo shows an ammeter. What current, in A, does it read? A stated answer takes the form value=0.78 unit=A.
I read value=20 unit=A
